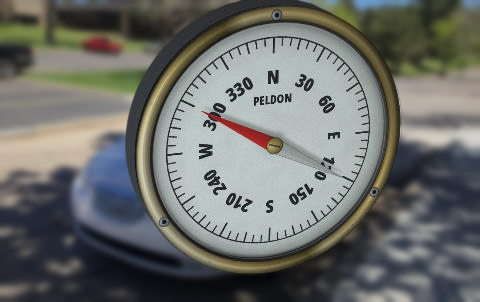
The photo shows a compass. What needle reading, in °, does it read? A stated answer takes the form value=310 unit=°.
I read value=300 unit=°
